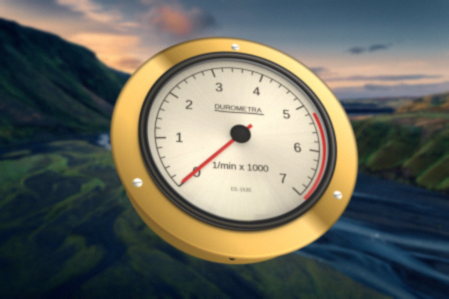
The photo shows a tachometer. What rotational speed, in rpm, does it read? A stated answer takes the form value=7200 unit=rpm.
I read value=0 unit=rpm
